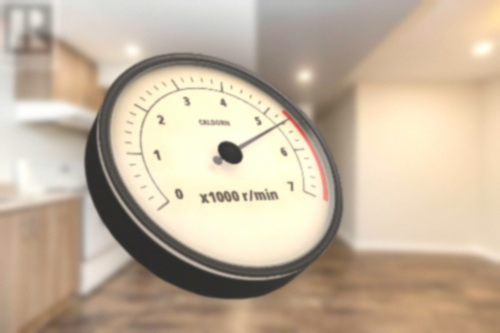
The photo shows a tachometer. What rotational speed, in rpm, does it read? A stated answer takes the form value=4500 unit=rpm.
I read value=5400 unit=rpm
